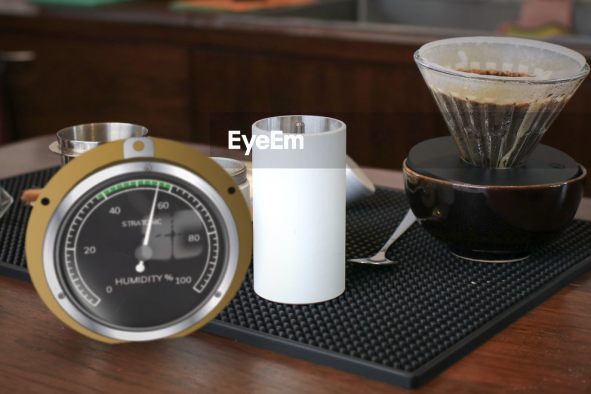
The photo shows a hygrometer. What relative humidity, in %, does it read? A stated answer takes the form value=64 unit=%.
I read value=56 unit=%
